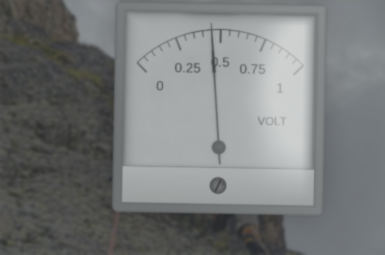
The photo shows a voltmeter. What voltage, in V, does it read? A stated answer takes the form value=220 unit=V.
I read value=0.45 unit=V
